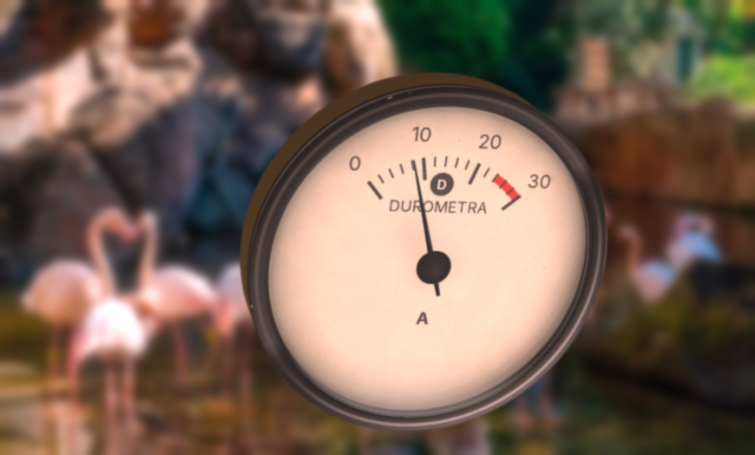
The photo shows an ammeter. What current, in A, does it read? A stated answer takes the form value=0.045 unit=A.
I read value=8 unit=A
